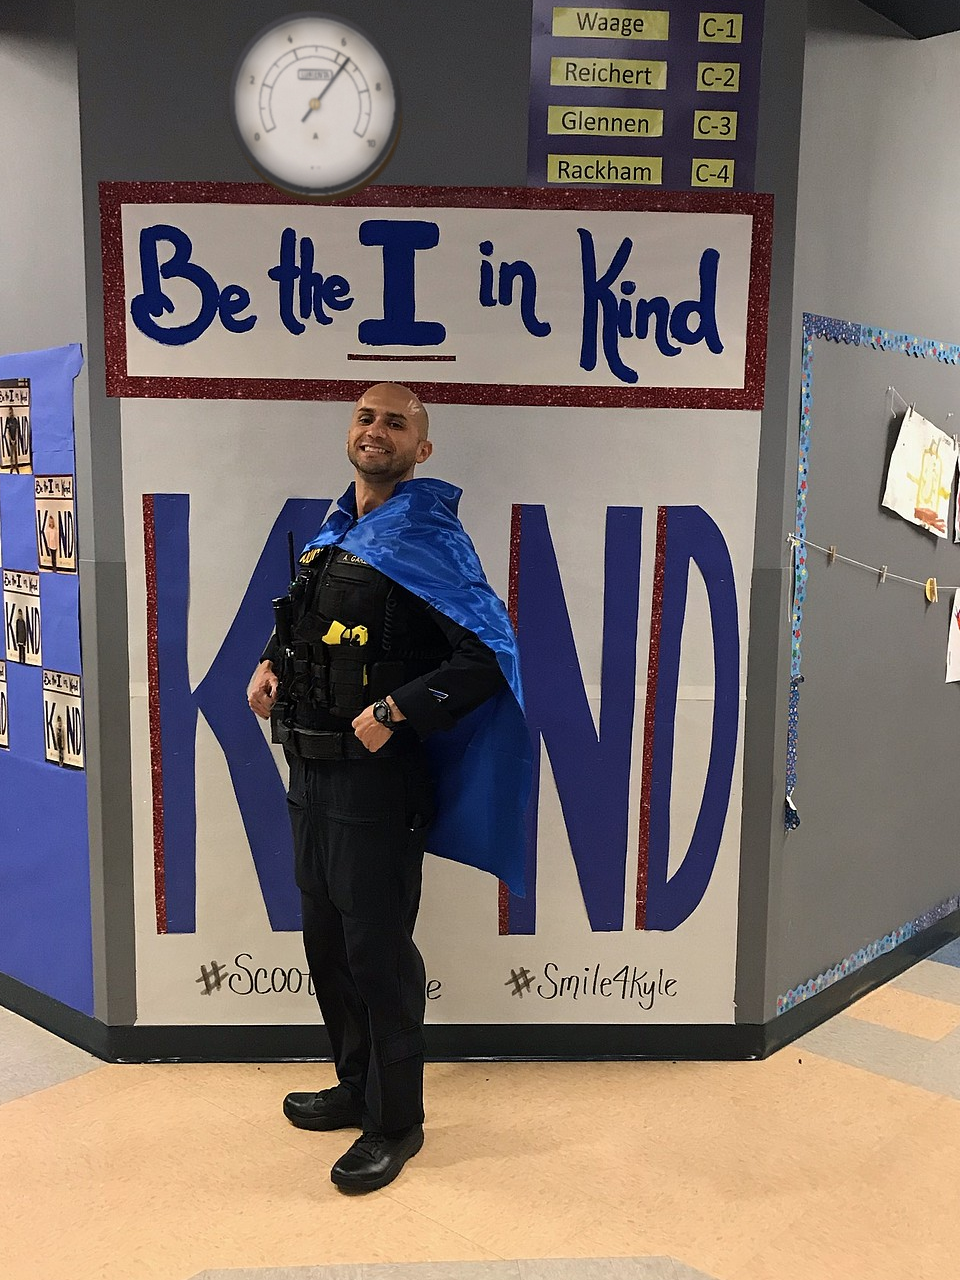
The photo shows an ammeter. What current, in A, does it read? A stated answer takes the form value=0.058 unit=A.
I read value=6.5 unit=A
